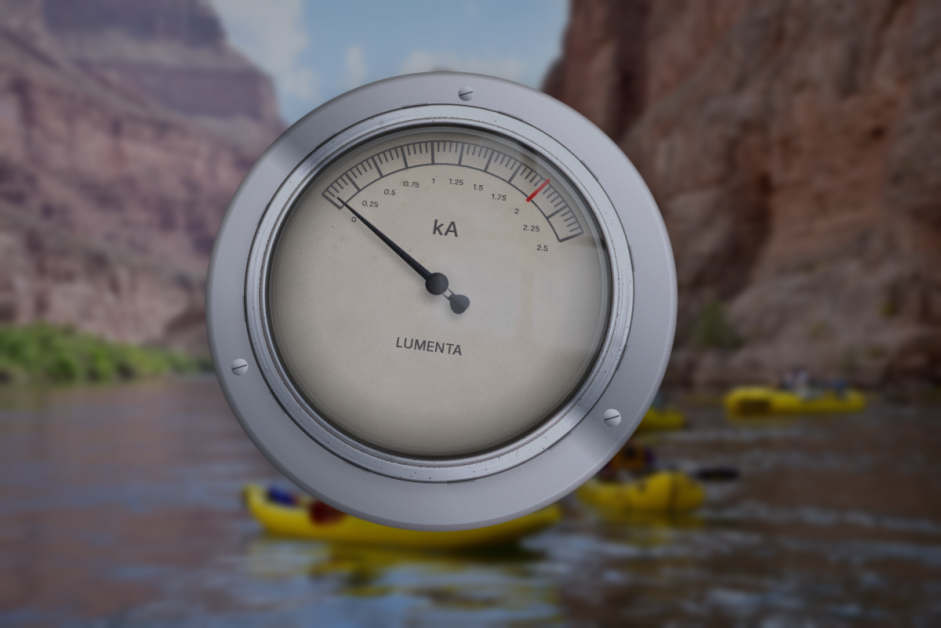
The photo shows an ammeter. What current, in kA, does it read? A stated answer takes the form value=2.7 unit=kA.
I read value=0.05 unit=kA
